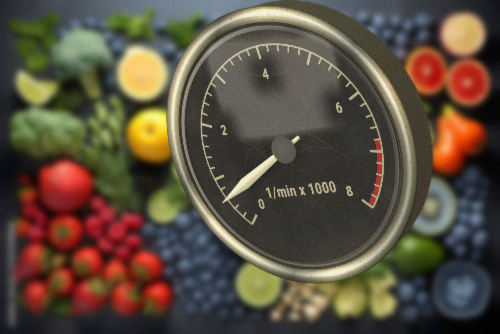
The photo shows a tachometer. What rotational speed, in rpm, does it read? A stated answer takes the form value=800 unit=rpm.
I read value=600 unit=rpm
